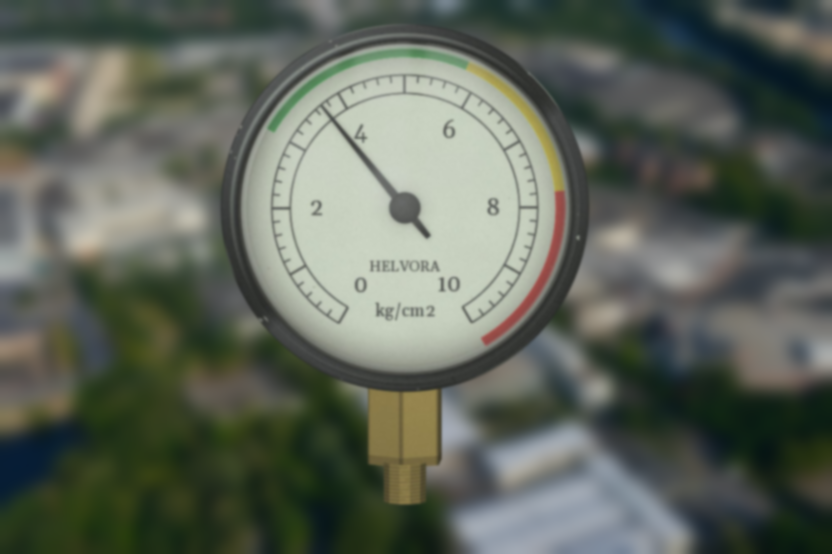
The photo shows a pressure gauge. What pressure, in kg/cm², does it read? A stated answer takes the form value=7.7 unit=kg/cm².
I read value=3.7 unit=kg/cm²
